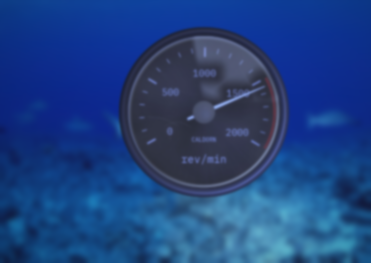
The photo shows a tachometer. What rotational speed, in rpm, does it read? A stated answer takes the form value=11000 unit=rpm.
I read value=1550 unit=rpm
